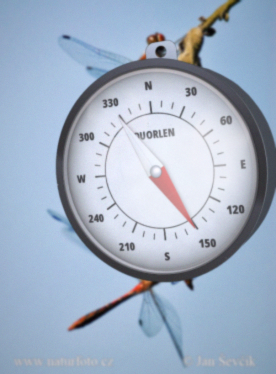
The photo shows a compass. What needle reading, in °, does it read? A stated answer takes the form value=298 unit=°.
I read value=150 unit=°
